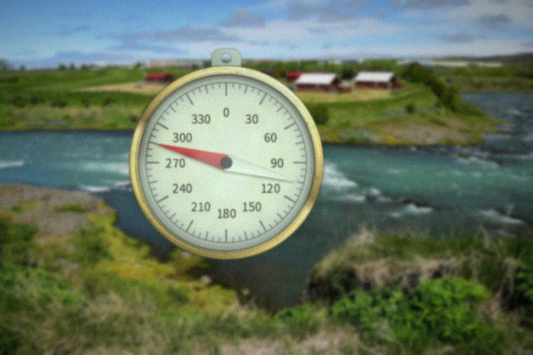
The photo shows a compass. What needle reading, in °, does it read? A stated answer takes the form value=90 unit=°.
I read value=285 unit=°
